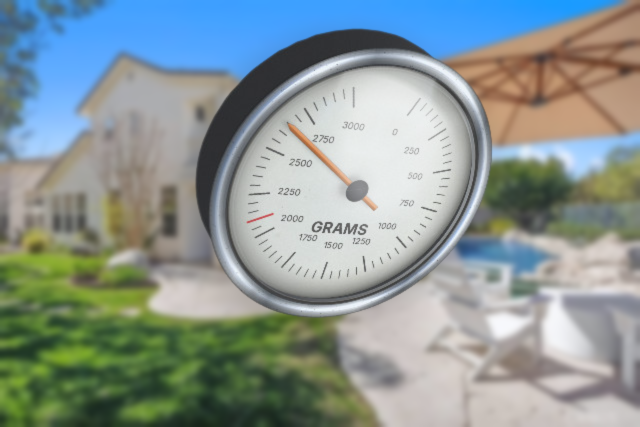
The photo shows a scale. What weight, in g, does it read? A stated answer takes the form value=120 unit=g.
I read value=2650 unit=g
